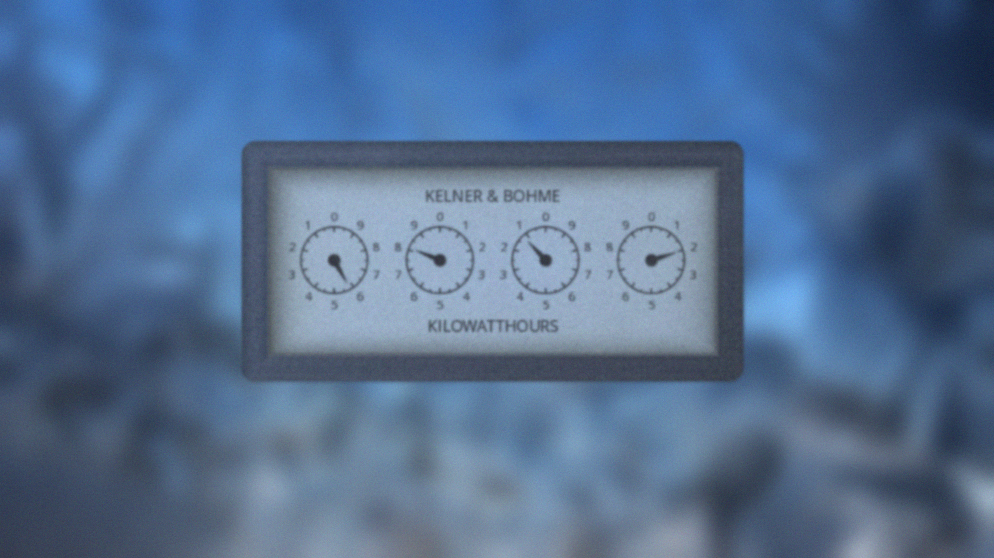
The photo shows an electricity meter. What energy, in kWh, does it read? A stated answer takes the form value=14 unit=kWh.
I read value=5812 unit=kWh
